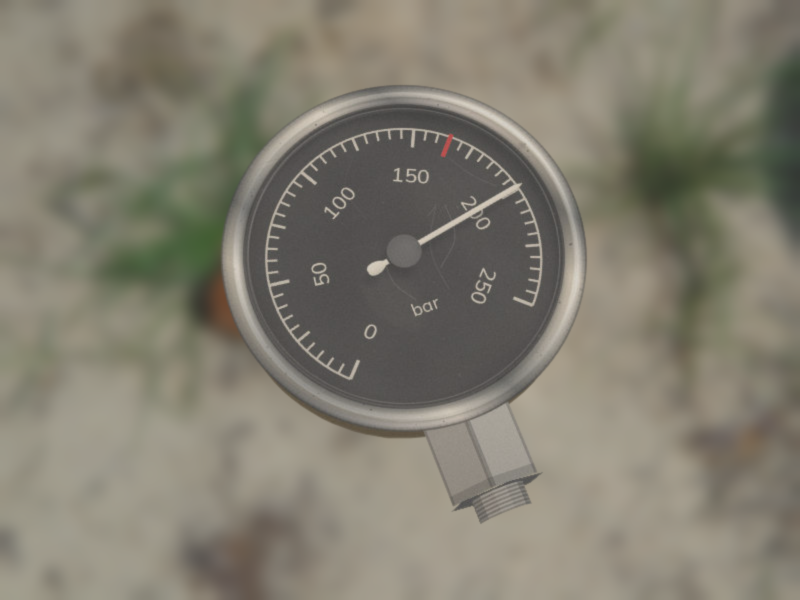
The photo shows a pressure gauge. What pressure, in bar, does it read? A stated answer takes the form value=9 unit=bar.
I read value=200 unit=bar
